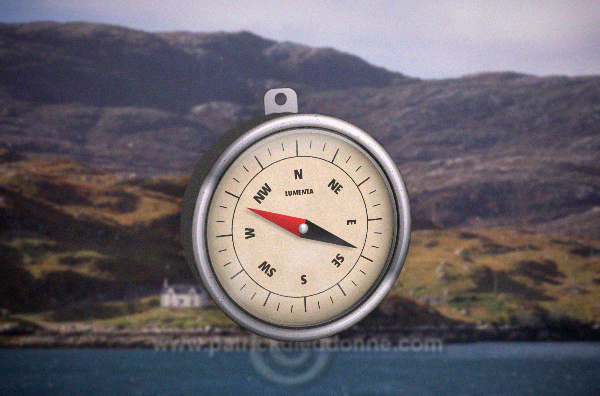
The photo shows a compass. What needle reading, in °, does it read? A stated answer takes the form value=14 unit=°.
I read value=295 unit=°
